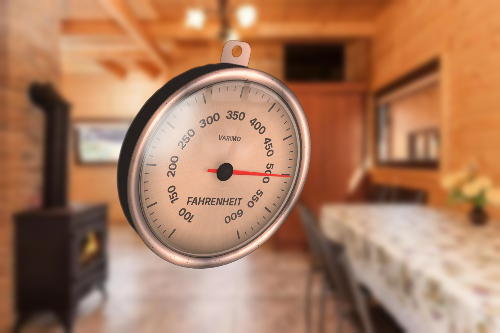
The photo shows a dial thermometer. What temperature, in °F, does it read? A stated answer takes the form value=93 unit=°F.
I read value=500 unit=°F
